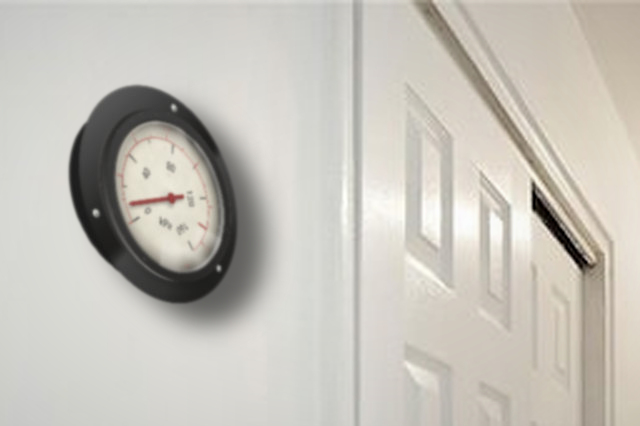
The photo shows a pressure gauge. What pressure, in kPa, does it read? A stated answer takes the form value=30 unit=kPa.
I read value=10 unit=kPa
